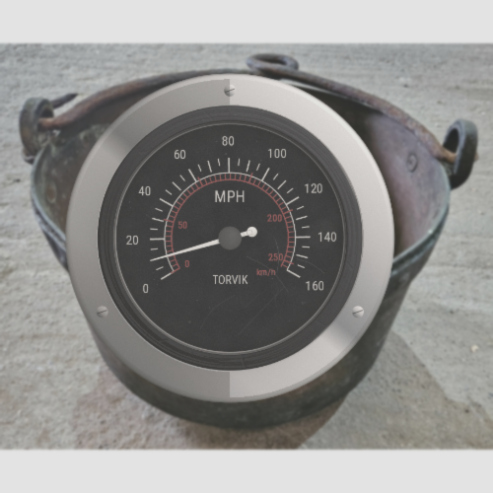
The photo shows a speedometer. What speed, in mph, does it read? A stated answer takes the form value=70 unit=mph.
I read value=10 unit=mph
